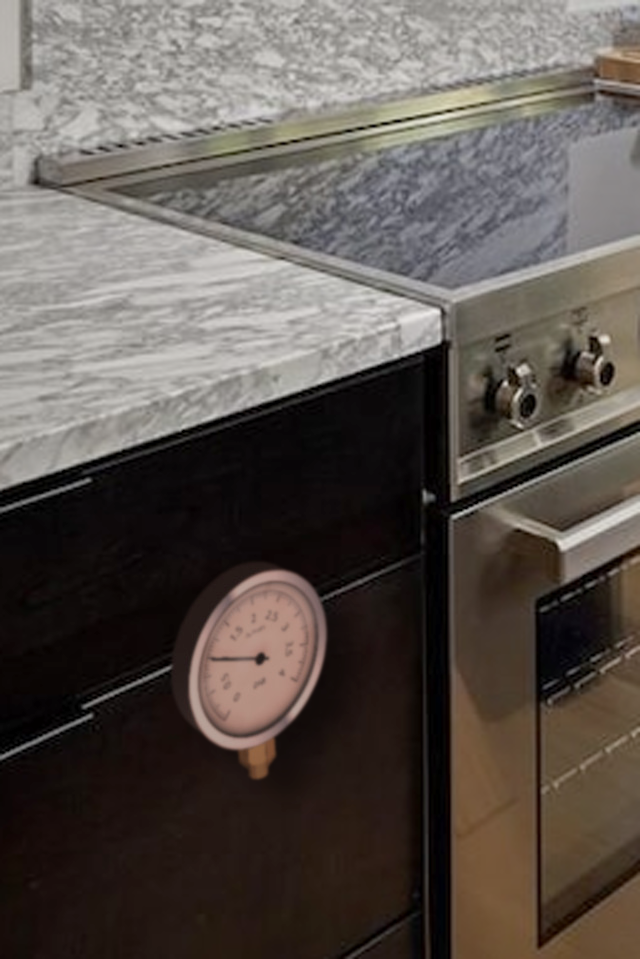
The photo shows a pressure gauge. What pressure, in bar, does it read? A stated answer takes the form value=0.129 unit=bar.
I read value=1 unit=bar
